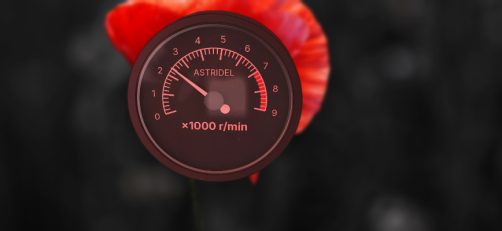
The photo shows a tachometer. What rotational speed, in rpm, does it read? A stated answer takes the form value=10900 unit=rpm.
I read value=2400 unit=rpm
